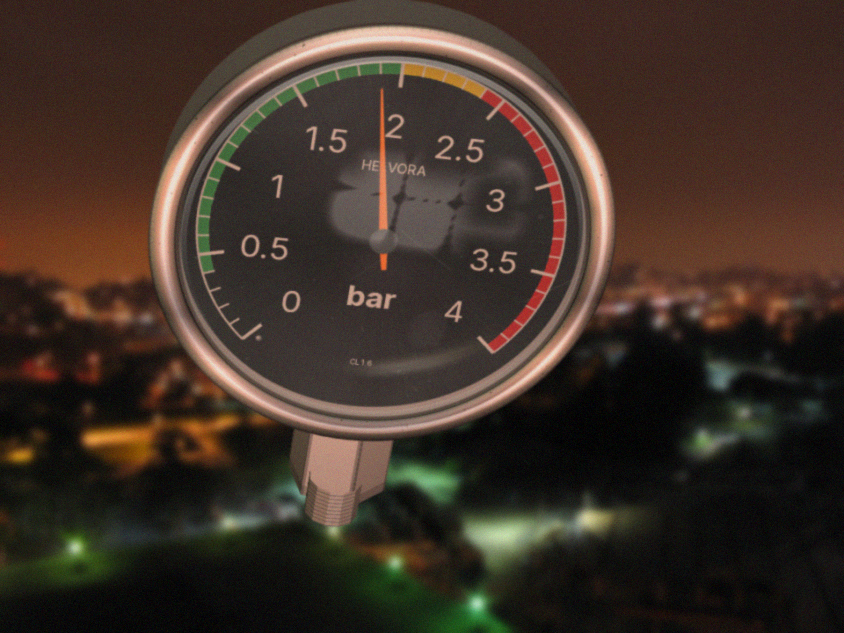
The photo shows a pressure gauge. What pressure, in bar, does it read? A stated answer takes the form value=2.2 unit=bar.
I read value=1.9 unit=bar
